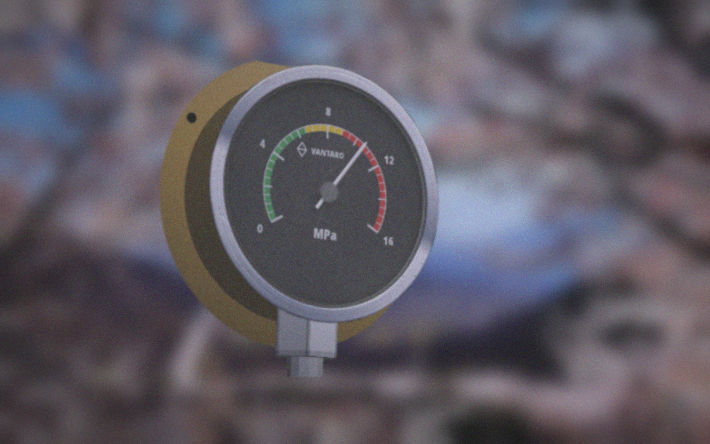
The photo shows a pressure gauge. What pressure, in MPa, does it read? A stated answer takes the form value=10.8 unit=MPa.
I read value=10.5 unit=MPa
